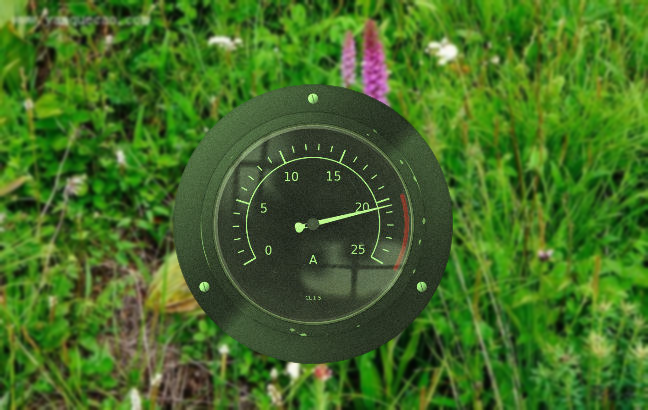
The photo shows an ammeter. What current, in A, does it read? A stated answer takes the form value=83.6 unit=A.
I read value=20.5 unit=A
